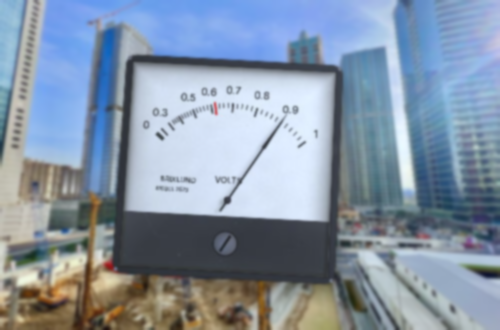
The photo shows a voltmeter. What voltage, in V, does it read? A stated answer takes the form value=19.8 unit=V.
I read value=0.9 unit=V
